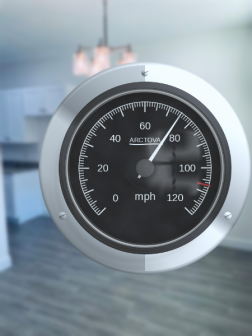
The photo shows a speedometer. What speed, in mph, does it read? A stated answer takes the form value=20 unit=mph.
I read value=75 unit=mph
